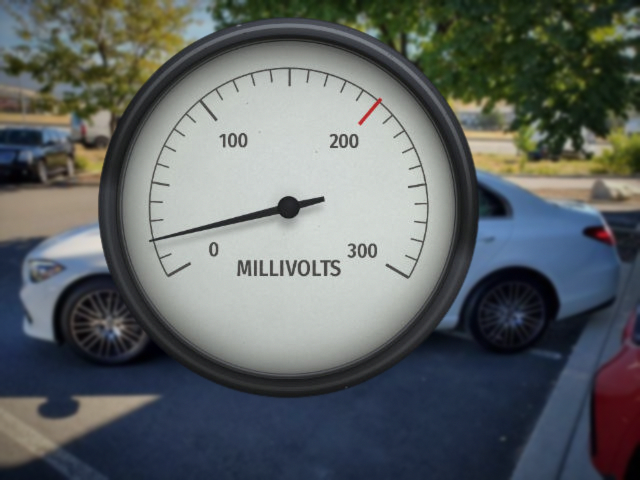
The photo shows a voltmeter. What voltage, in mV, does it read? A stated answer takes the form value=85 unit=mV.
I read value=20 unit=mV
